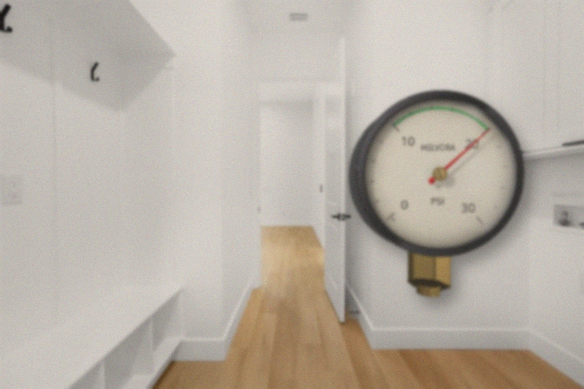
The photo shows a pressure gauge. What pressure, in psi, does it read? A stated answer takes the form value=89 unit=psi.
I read value=20 unit=psi
